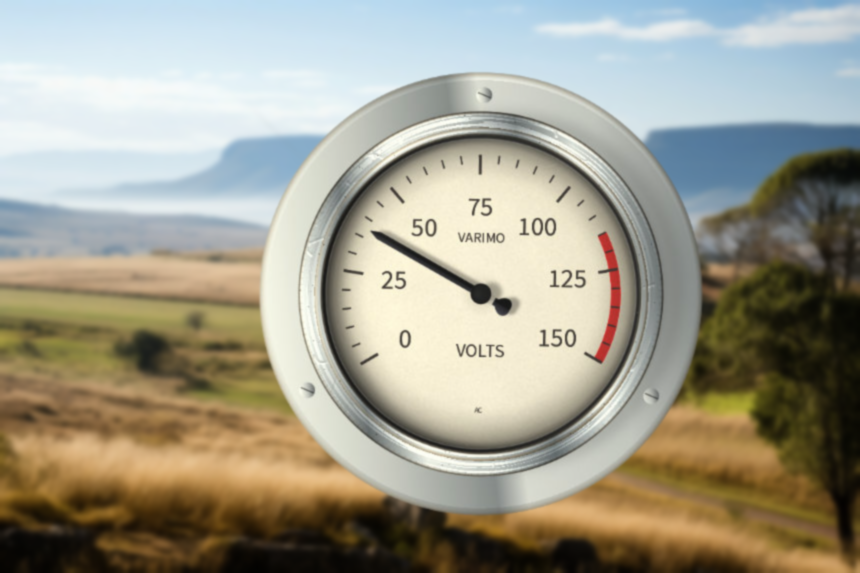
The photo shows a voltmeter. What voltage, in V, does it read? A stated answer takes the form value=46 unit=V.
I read value=37.5 unit=V
